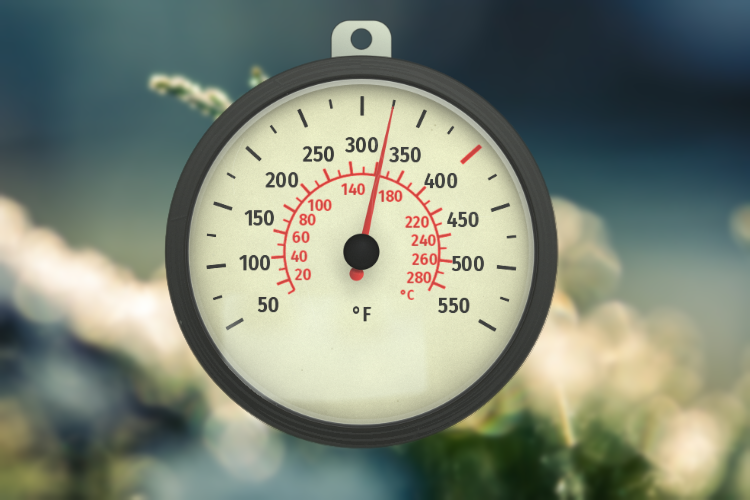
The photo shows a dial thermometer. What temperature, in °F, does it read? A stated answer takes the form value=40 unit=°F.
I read value=325 unit=°F
